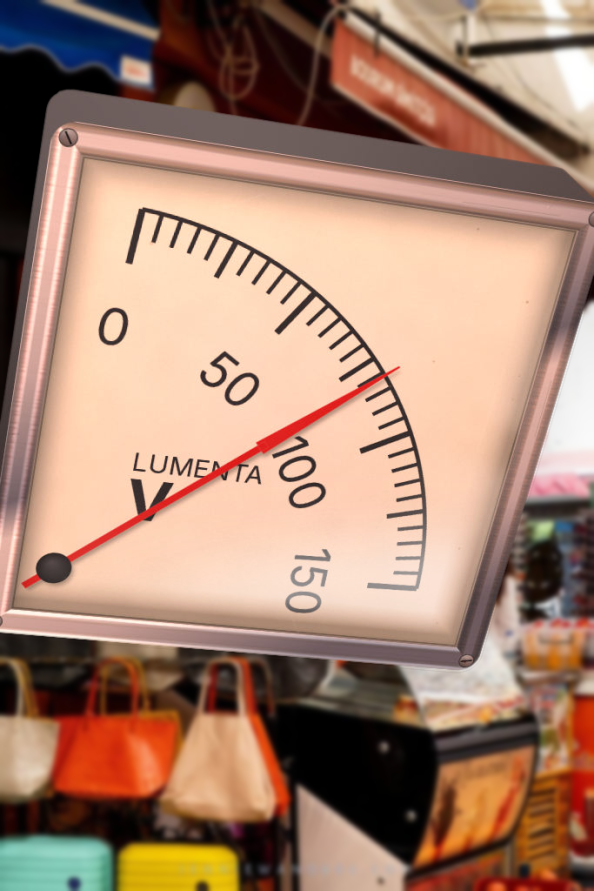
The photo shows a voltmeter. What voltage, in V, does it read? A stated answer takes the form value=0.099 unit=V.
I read value=80 unit=V
